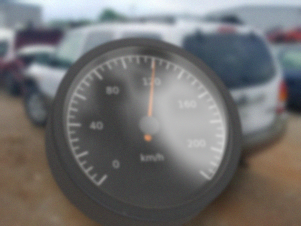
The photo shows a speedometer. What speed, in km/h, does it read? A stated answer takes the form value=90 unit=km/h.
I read value=120 unit=km/h
